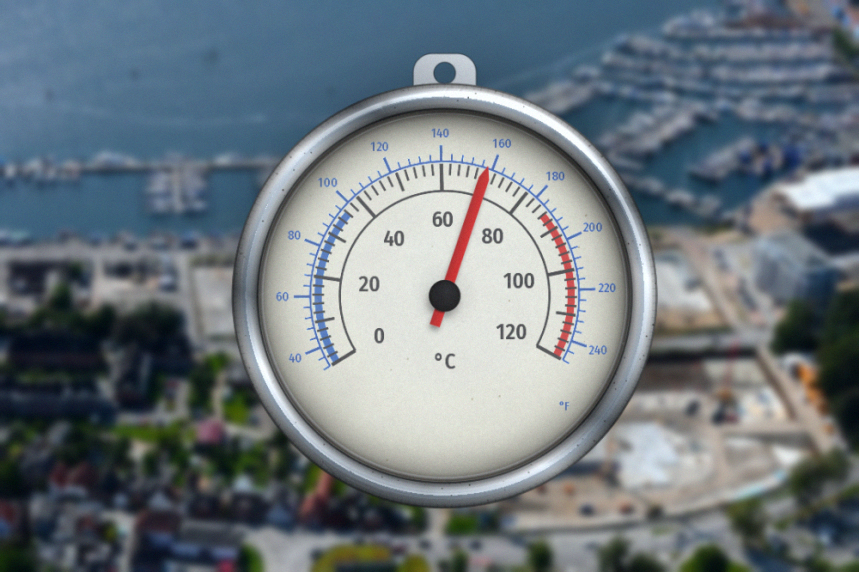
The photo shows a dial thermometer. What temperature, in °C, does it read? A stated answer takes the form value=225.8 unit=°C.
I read value=70 unit=°C
